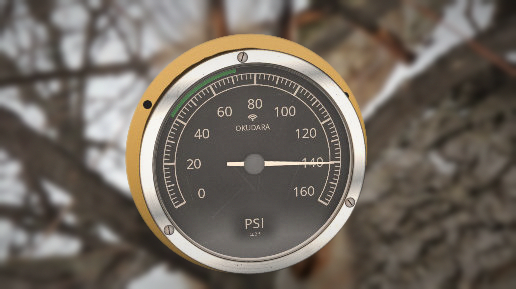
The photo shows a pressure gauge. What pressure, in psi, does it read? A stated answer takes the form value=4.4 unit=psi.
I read value=140 unit=psi
